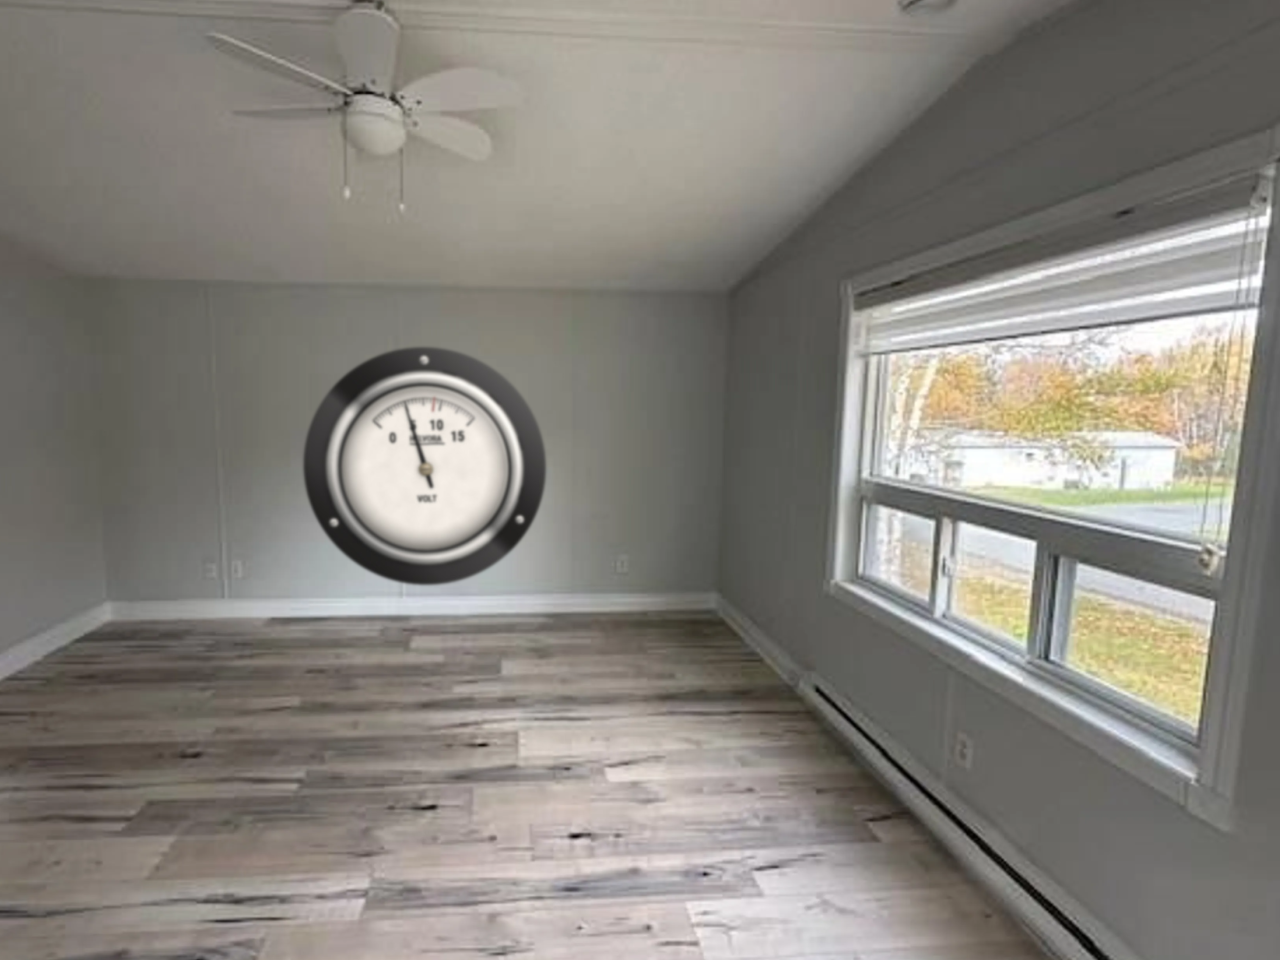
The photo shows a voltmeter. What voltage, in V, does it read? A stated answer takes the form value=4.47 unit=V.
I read value=5 unit=V
